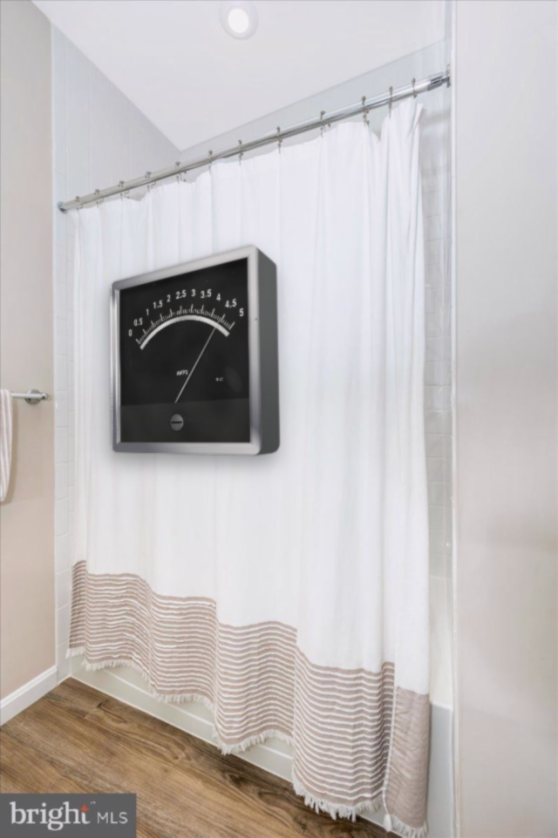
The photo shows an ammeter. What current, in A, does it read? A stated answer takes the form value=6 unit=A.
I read value=4.5 unit=A
